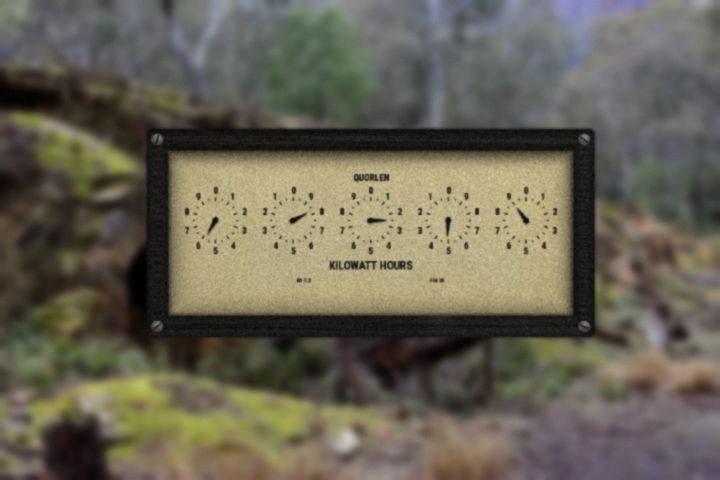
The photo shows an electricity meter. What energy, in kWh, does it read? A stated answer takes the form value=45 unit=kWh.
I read value=58249 unit=kWh
